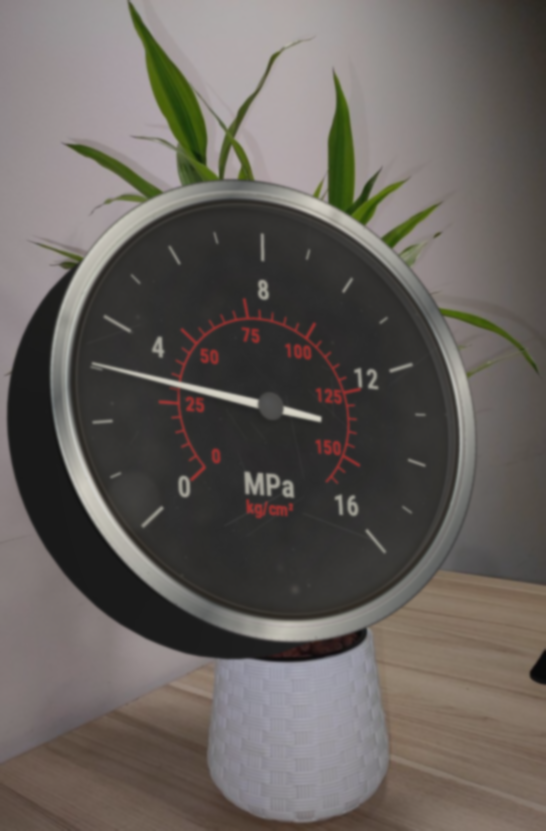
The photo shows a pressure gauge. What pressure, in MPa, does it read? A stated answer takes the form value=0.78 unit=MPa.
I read value=3 unit=MPa
